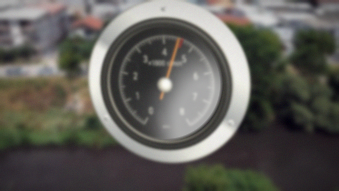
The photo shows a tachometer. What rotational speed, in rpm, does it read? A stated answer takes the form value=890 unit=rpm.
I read value=4500 unit=rpm
